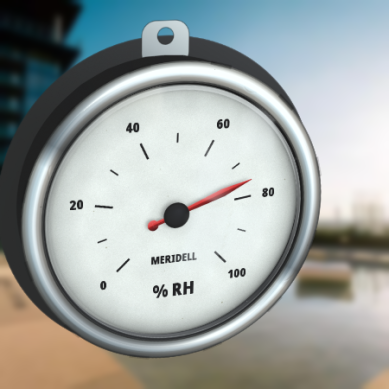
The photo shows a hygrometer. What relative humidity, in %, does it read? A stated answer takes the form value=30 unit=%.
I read value=75 unit=%
